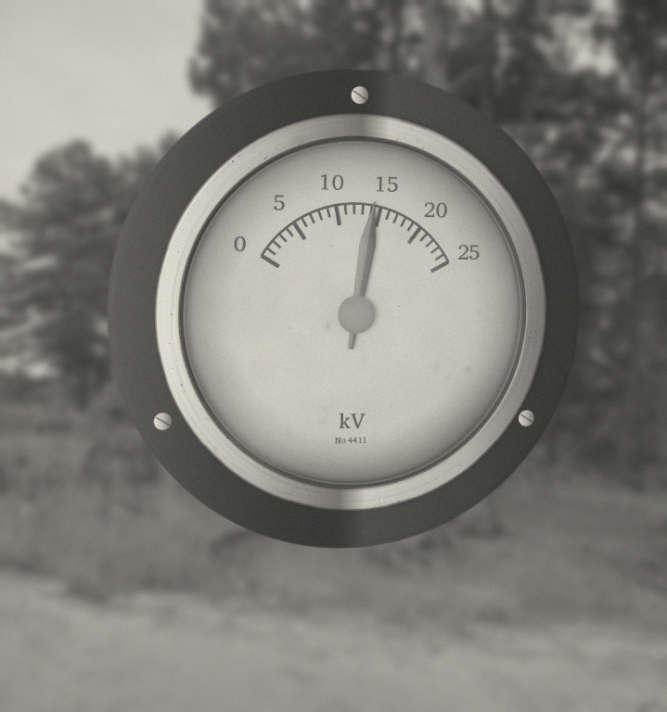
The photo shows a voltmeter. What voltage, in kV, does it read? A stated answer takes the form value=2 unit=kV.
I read value=14 unit=kV
